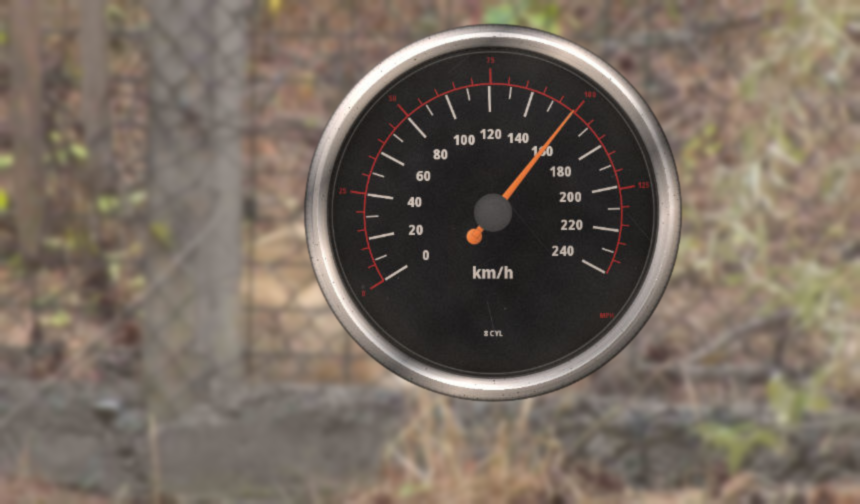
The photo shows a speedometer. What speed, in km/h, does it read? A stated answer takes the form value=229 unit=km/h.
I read value=160 unit=km/h
